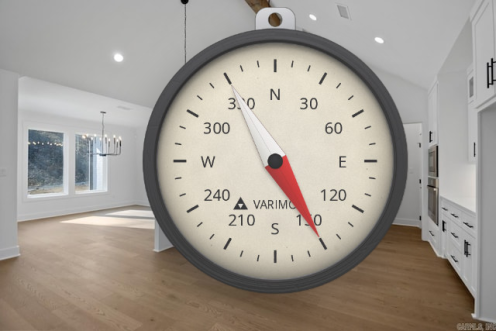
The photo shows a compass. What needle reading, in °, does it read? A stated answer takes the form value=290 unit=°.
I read value=150 unit=°
